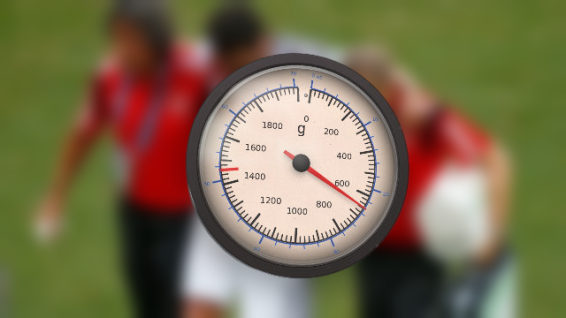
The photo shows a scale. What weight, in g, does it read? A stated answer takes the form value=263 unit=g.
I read value=660 unit=g
